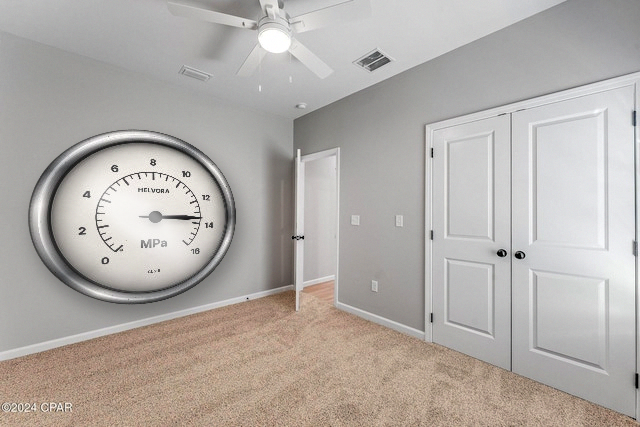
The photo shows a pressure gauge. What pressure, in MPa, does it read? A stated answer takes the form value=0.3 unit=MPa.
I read value=13.5 unit=MPa
